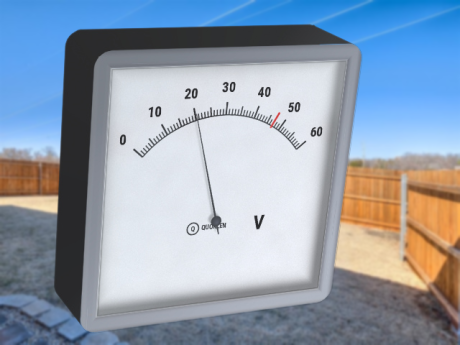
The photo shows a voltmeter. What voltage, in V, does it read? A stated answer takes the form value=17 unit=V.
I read value=20 unit=V
